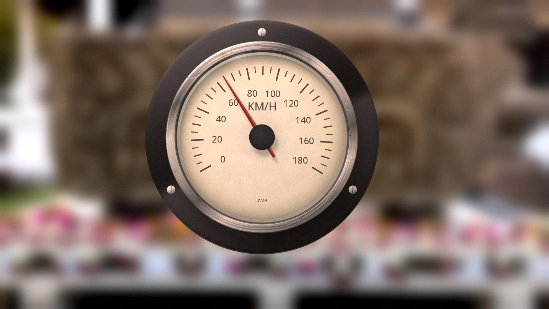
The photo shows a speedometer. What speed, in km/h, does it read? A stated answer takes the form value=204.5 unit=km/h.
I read value=65 unit=km/h
